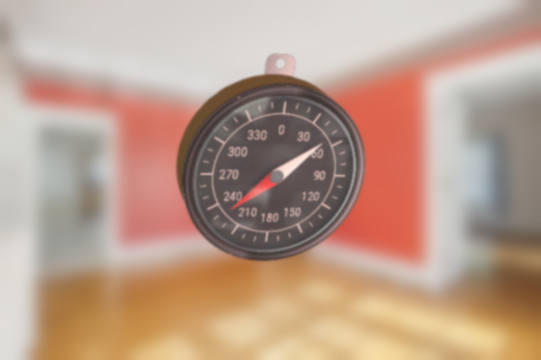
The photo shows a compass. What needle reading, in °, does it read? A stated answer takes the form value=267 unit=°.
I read value=230 unit=°
